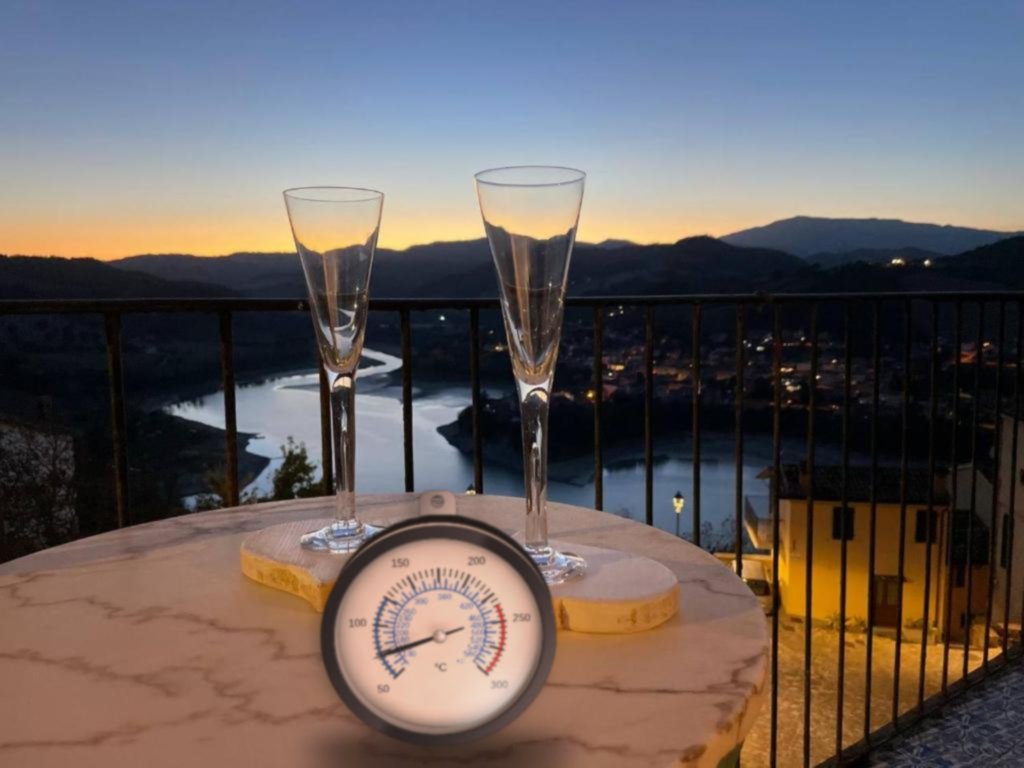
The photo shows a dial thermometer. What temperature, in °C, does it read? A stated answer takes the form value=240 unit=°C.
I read value=75 unit=°C
